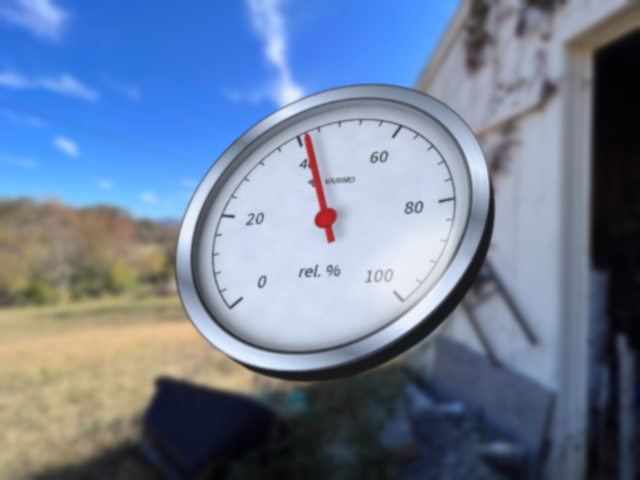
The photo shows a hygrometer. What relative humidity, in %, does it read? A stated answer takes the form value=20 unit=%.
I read value=42 unit=%
